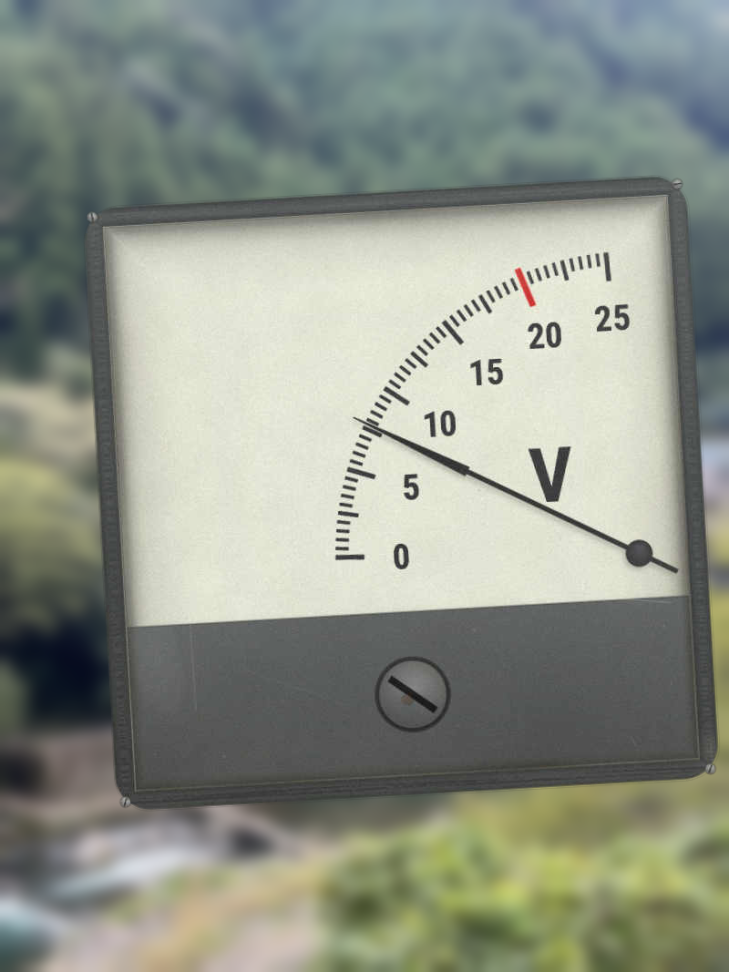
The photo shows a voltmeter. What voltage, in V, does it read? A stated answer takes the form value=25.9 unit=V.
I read value=7.75 unit=V
